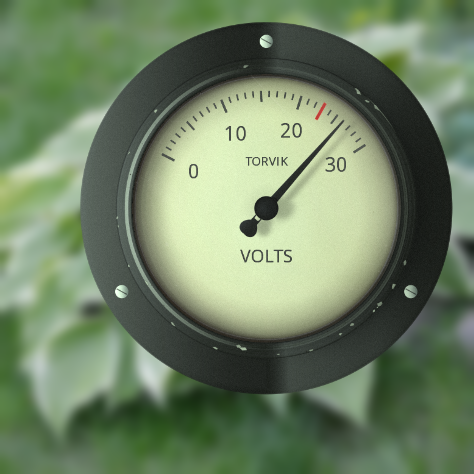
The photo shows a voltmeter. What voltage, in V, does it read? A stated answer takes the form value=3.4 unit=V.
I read value=26 unit=V
